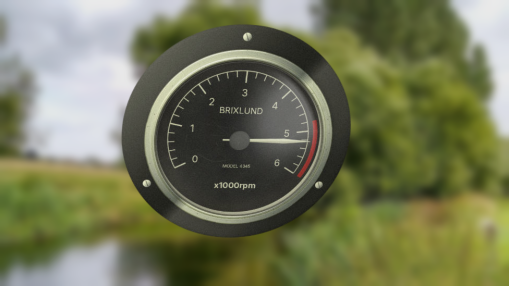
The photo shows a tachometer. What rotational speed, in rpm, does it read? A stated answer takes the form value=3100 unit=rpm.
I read value=5200 unit=rpm
